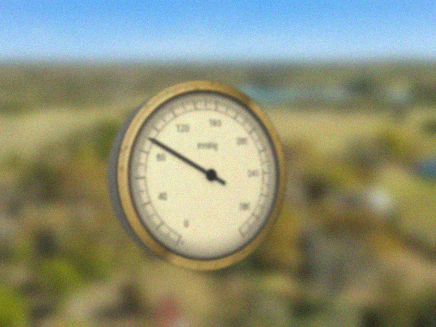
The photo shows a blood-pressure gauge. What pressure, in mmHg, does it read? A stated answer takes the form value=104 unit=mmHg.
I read value=90 unit=mmHg
